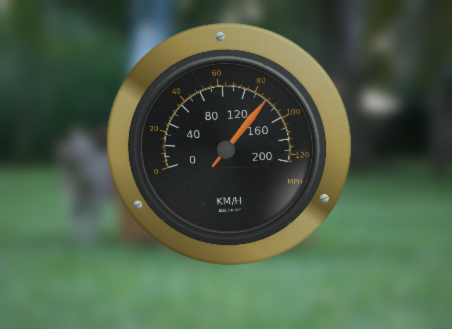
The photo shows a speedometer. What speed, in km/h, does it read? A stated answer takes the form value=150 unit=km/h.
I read value=140 unit=km/h
